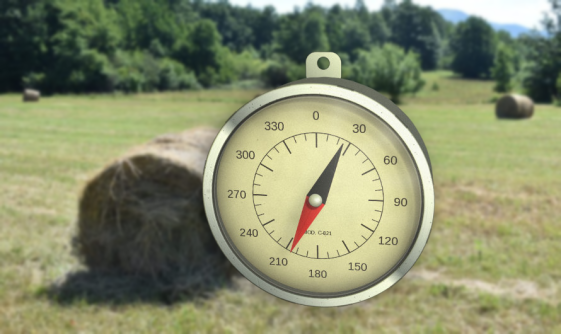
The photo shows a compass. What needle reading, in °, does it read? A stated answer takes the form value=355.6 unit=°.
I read value=205 unit=°
